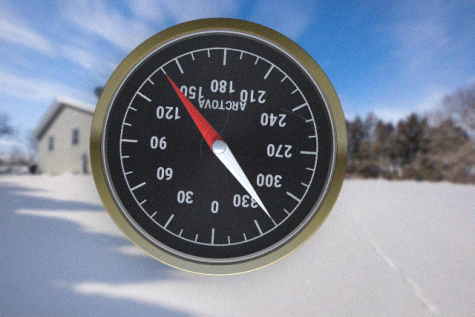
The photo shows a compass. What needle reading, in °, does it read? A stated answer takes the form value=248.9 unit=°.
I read value=140 unit=°
